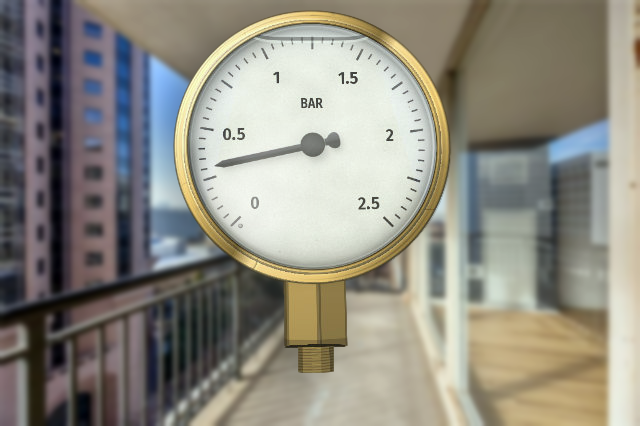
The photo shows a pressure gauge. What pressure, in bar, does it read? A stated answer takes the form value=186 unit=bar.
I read value=0.3 unit=bar
